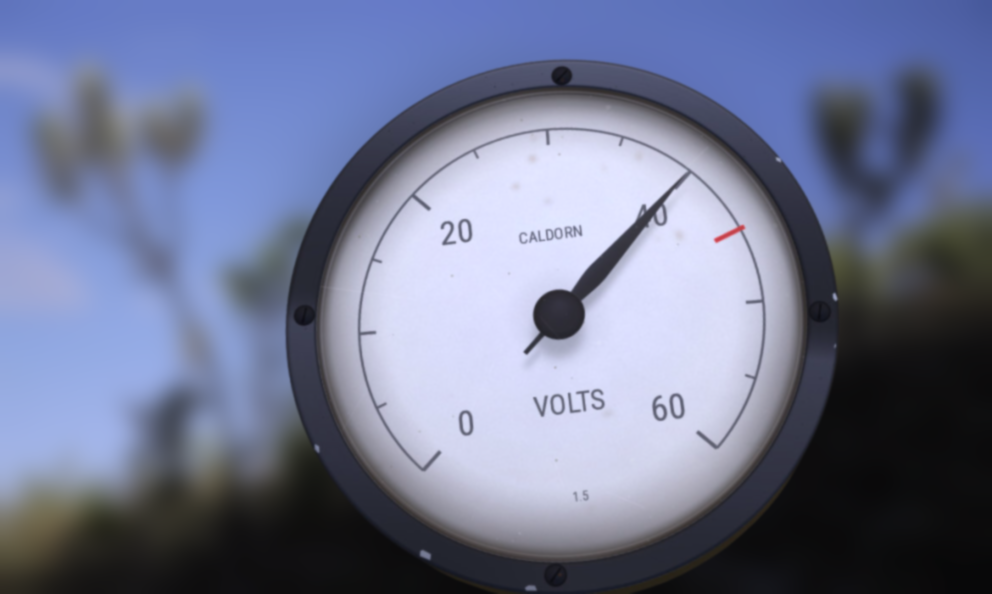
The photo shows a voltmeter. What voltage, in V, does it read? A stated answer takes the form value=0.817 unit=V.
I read value=40 unit=V
